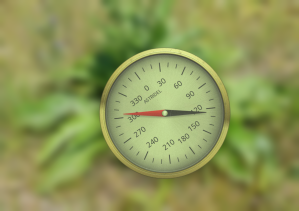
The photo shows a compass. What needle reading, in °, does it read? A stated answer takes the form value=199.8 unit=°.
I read value=305 unit=°
